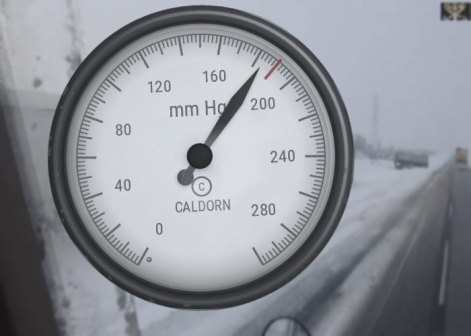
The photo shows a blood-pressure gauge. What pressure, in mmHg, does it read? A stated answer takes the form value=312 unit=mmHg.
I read value=184 unit=mmHg
